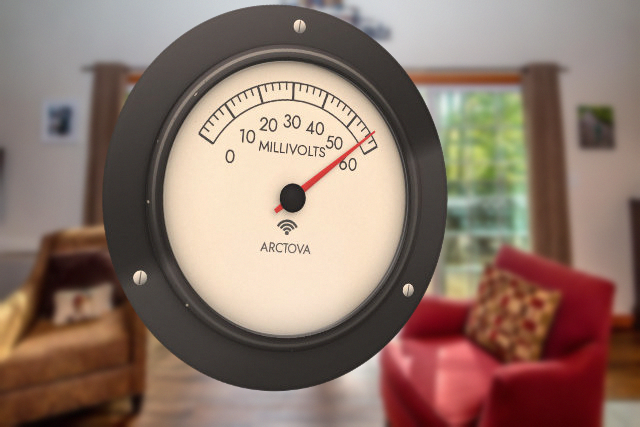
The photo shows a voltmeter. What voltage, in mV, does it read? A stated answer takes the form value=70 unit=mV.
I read value=56 unit=mV
